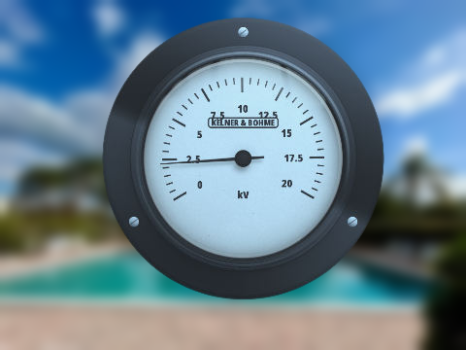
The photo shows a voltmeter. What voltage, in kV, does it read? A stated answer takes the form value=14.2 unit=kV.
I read value=2.25 unit=kV
